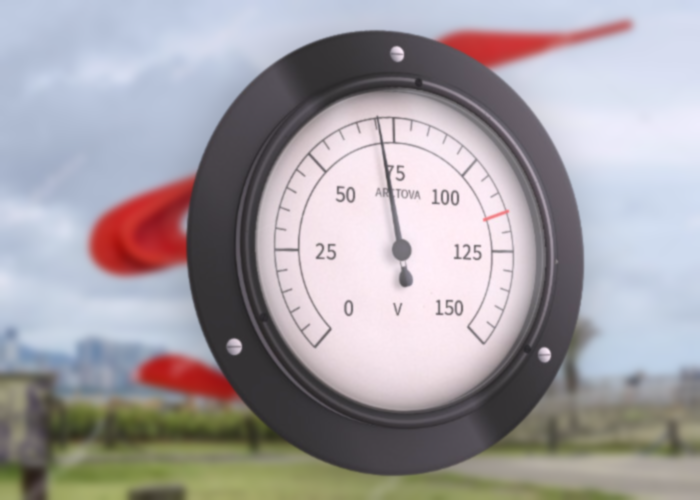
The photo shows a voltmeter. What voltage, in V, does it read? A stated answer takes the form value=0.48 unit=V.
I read value=70 unit=V
